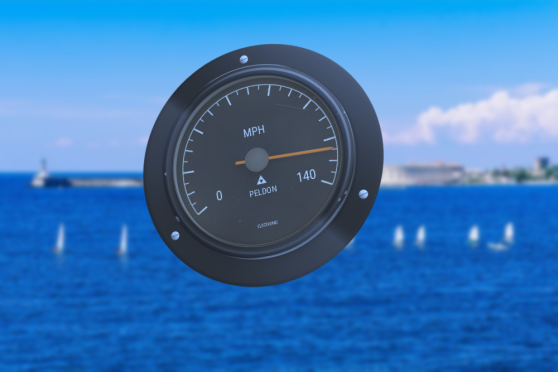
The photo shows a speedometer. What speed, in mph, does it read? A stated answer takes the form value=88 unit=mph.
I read value=125 unit=mph
